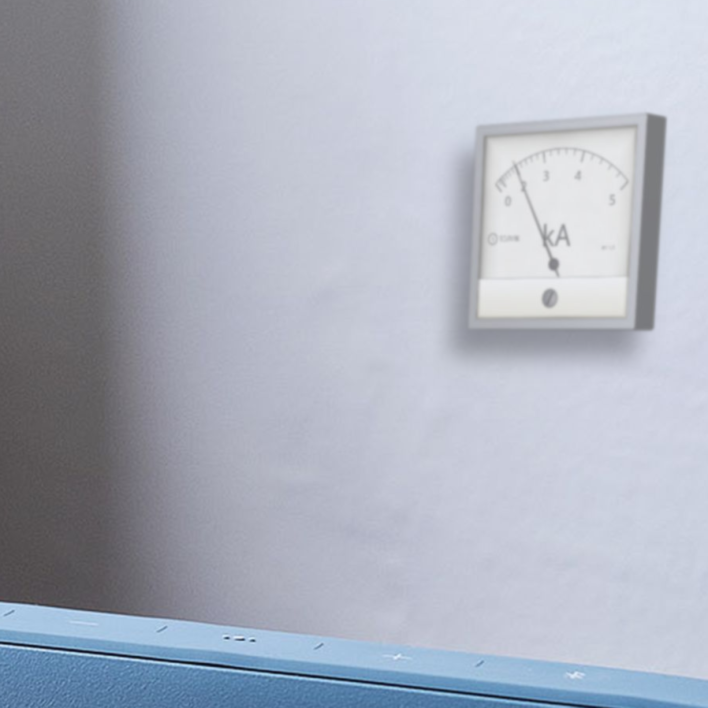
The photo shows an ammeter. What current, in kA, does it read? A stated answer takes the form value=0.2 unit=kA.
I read value=2 unit=kA
